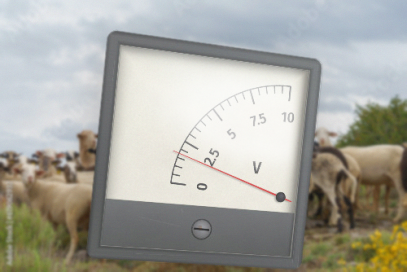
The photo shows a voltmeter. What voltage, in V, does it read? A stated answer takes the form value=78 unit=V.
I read value=1.75 unit=V
